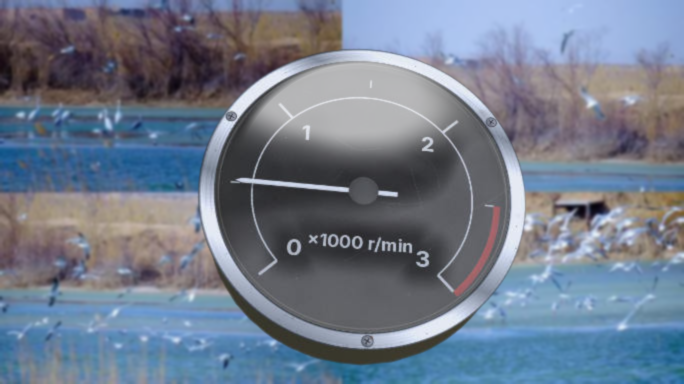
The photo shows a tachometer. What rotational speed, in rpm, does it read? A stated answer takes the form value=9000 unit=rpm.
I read value=500 unit=rpm
